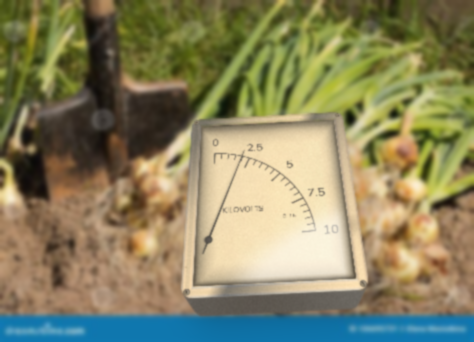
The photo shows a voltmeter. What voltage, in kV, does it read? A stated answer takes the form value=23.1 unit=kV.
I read value=2 unit=kV
